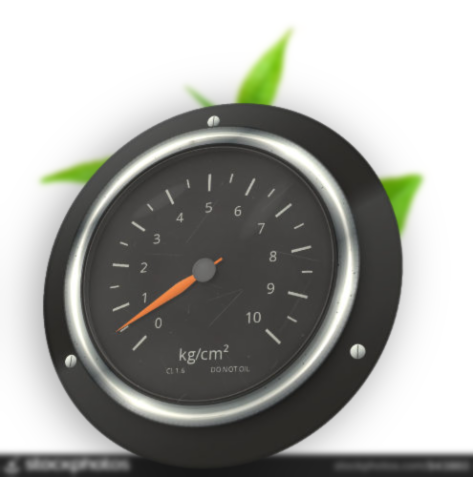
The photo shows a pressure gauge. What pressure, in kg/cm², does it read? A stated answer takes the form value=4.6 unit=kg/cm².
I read value=0.5 unit=kg/cm²
